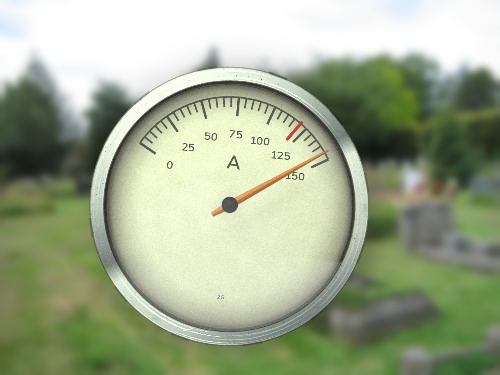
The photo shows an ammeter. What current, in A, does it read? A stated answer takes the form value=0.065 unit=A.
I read value=145 unit=A
